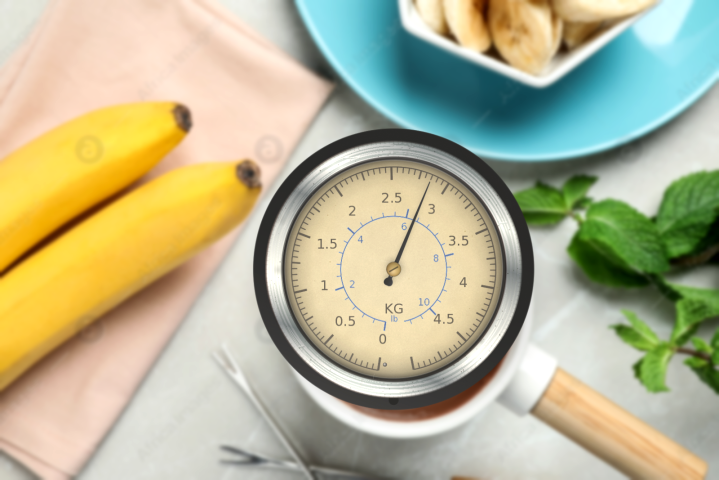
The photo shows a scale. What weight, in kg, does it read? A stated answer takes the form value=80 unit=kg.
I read value=2.85 unit=kg
